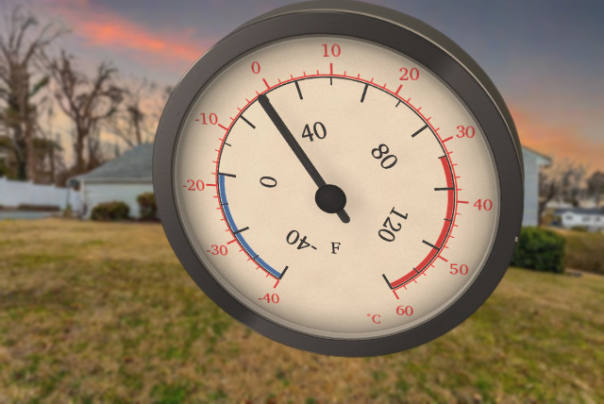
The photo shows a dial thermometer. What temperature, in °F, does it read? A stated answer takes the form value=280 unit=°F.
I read value=30 unit=°F
